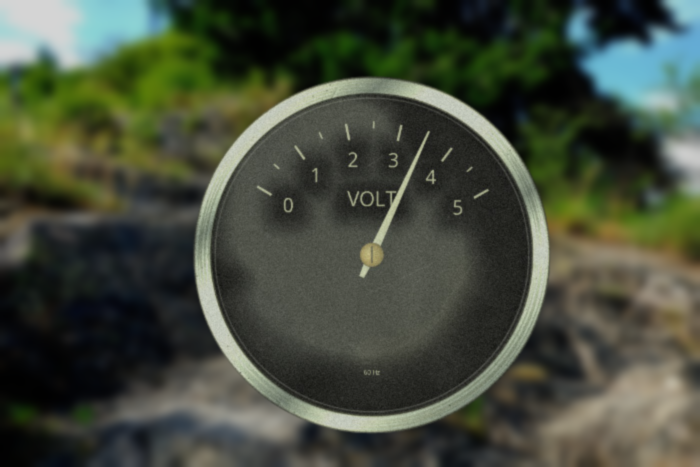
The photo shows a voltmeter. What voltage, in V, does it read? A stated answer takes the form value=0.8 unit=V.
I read value=3.5 unit=V
